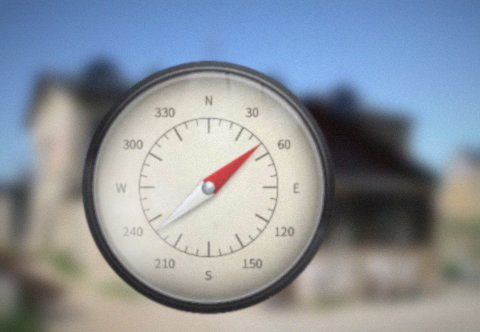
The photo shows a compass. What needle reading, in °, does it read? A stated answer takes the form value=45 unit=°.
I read value=50 unit=°
